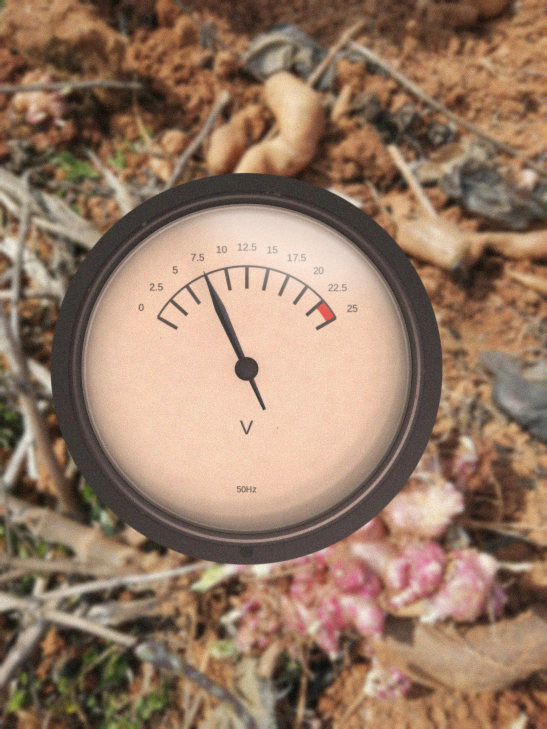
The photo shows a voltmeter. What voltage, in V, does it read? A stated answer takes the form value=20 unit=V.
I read value=7.5 unit=V
